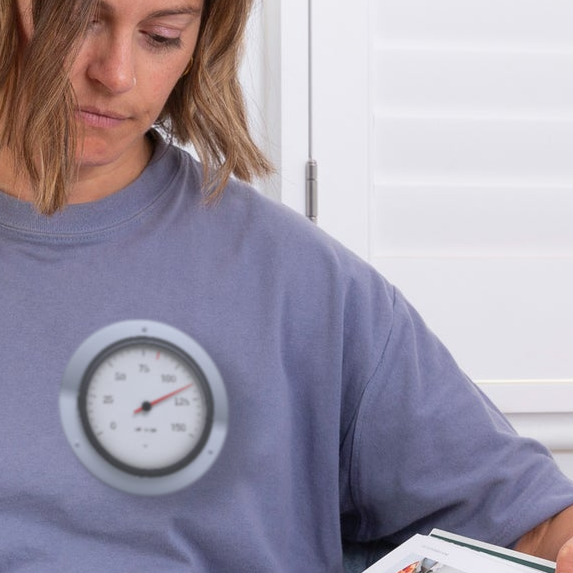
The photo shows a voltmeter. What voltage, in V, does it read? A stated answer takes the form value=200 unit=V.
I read value=115 unit=V
